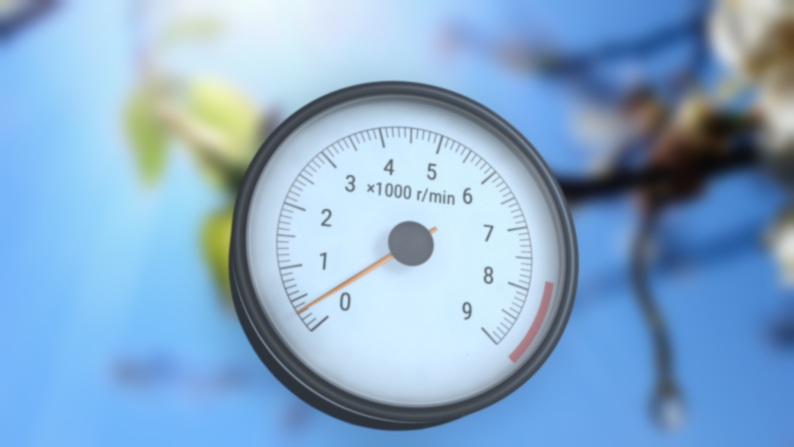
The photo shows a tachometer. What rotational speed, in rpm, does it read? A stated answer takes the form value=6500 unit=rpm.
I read value=300 unit=rpm
